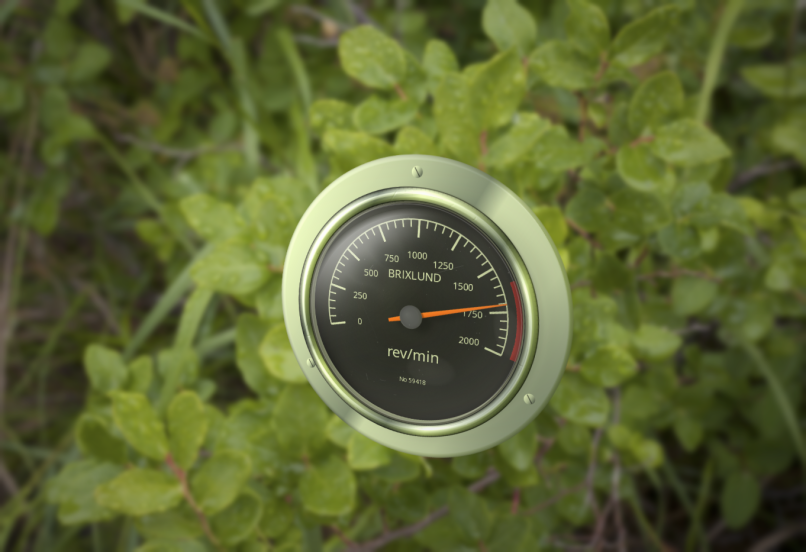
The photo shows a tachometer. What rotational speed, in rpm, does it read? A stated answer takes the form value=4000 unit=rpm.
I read value=1700 unit=rpm
